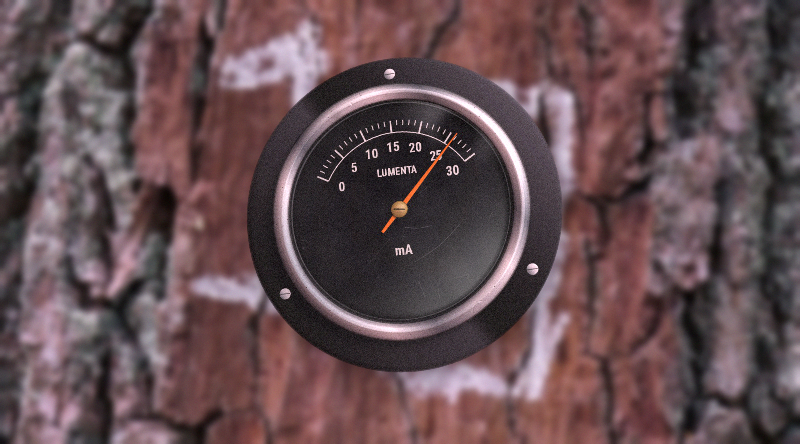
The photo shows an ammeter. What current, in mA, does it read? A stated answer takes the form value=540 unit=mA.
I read value=26 unit=mA
